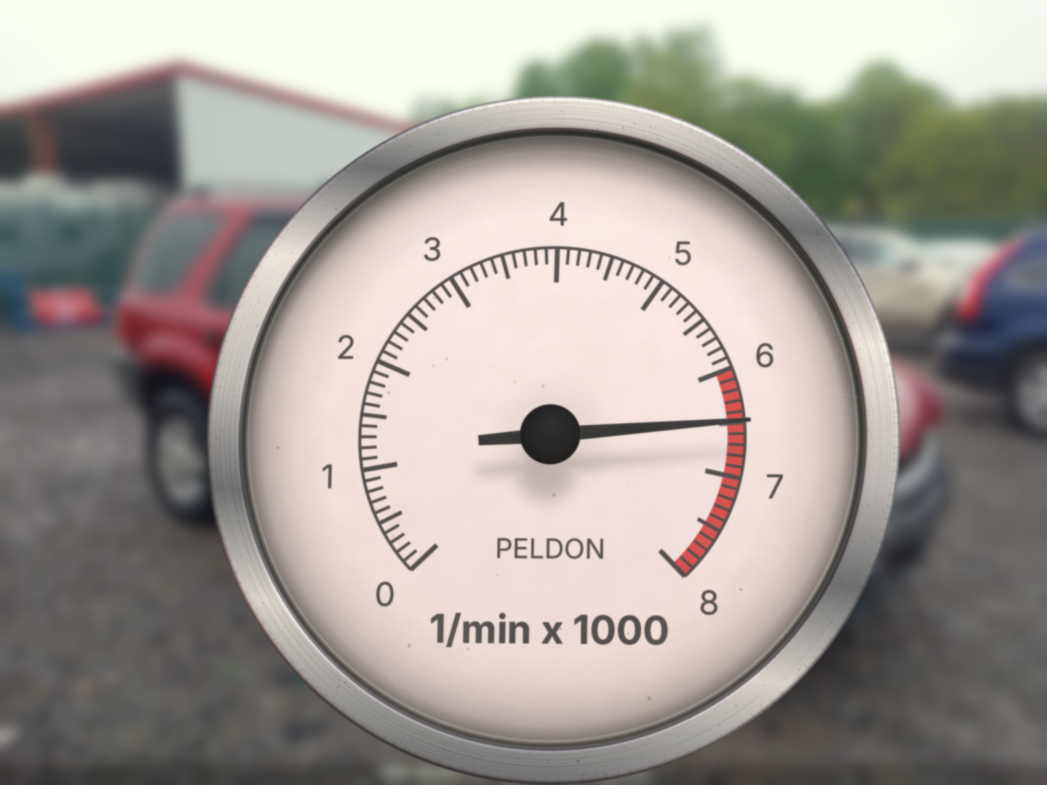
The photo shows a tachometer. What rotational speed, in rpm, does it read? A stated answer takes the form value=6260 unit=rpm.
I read value=6500 unit=rpm
